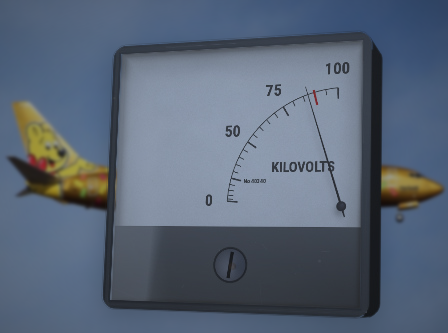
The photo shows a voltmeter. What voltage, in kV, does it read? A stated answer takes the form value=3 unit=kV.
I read value=87.5 unit=kV
